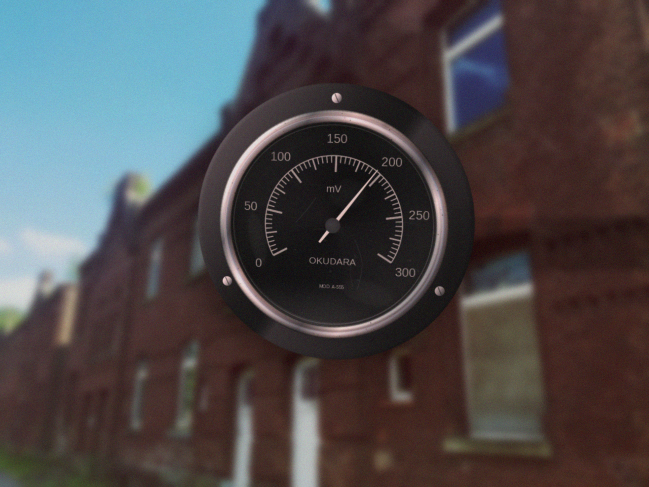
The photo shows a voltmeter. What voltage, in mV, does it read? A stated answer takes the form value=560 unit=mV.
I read value=195 unit=mV
